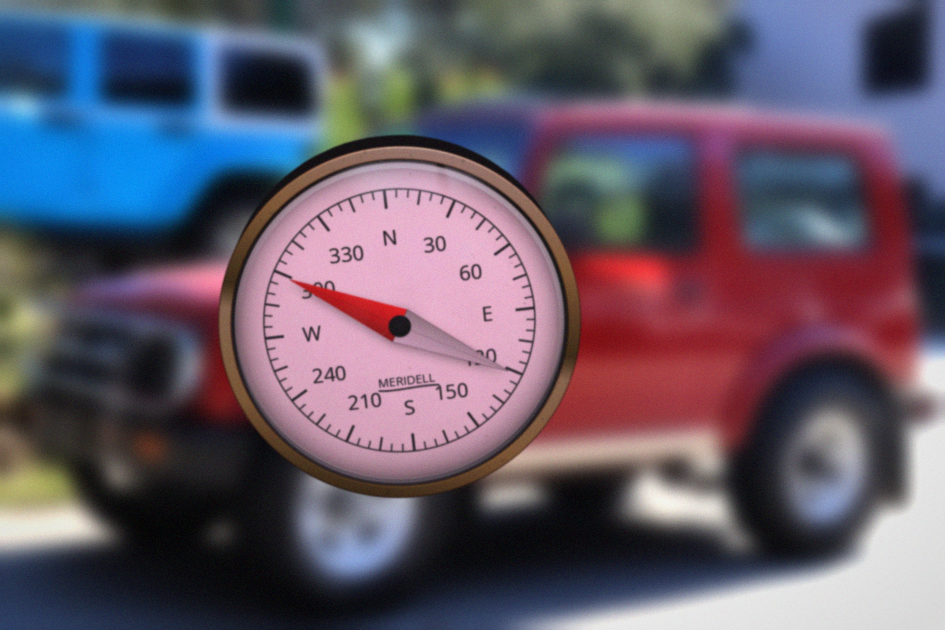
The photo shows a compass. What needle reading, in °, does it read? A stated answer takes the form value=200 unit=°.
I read value=300 unit=°
